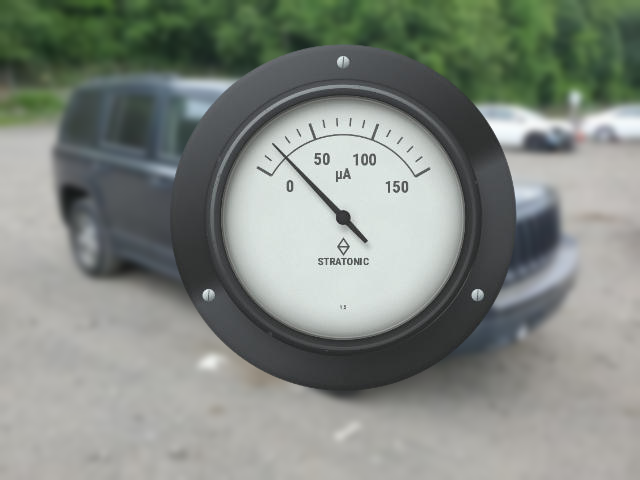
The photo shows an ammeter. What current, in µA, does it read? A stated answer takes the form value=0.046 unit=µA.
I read value=20 unit=µA
